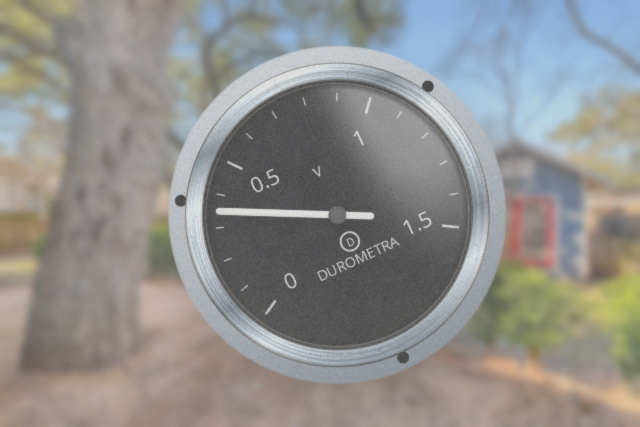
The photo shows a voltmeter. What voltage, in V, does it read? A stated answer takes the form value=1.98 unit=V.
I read value=0.35 unit=V
